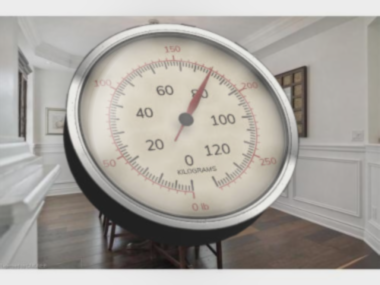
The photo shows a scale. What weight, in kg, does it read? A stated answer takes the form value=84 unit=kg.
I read value=80 unit=kg
